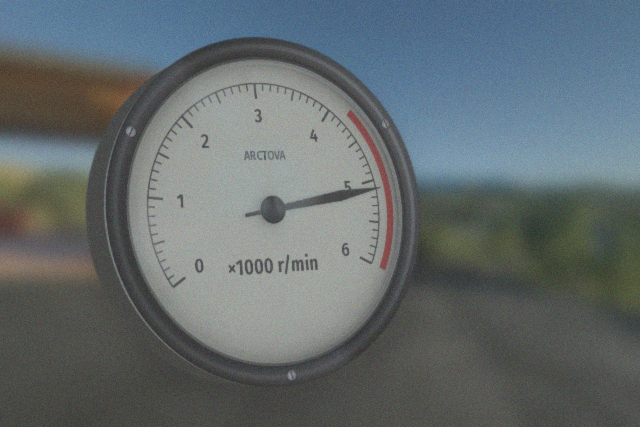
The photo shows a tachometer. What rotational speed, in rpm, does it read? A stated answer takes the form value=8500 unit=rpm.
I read value=5100 unit=rpm
